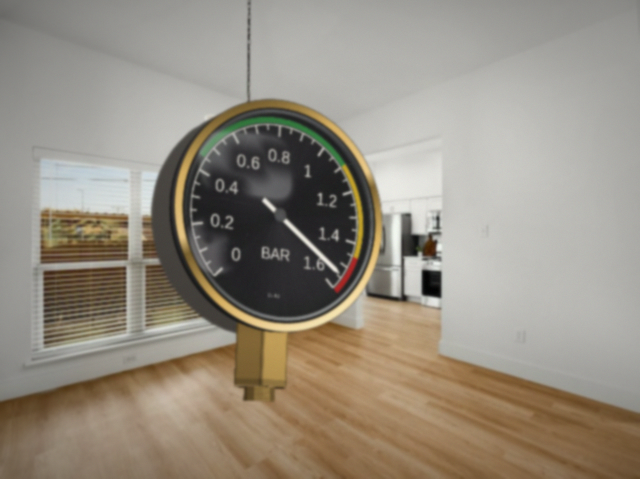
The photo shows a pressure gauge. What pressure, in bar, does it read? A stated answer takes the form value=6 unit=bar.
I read value=1.55 unit=bar
